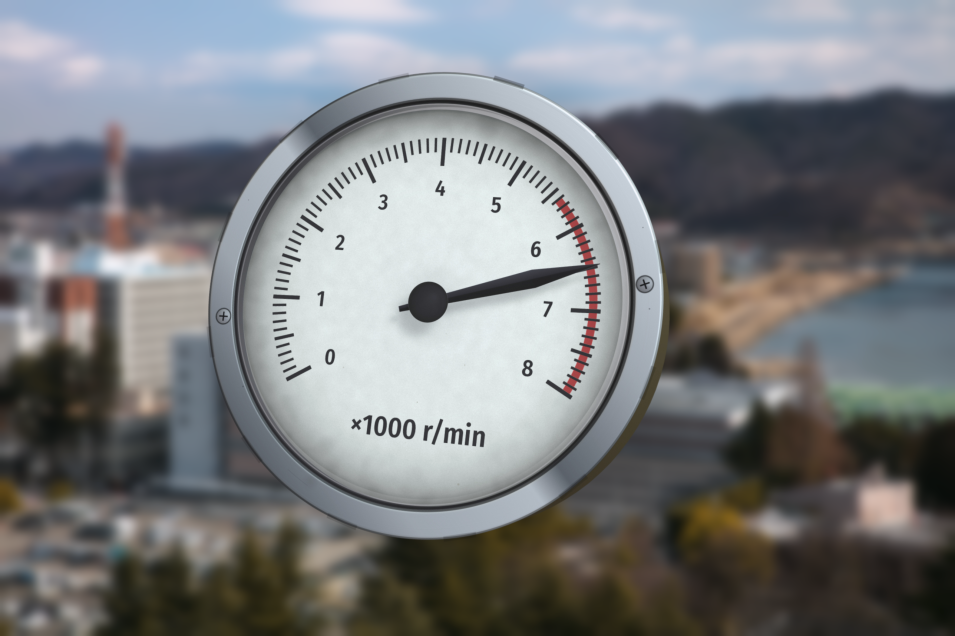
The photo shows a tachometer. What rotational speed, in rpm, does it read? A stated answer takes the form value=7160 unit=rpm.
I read value=6500 unit=rpm
